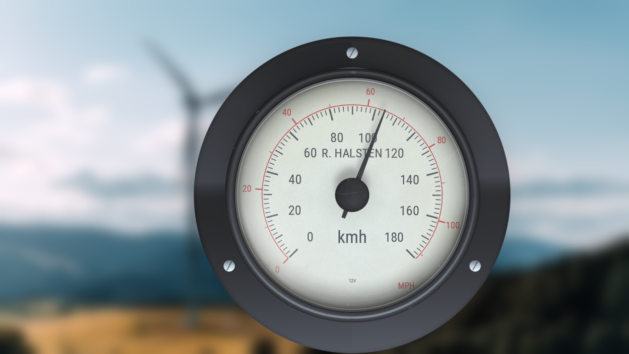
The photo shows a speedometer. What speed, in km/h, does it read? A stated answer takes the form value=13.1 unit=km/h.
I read value=104 unit=km/h
